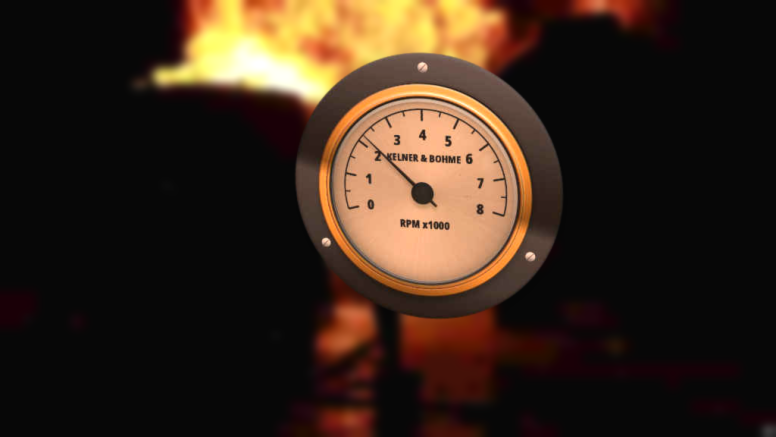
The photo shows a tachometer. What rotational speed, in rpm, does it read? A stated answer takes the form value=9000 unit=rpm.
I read value=2250 unit=rpm
